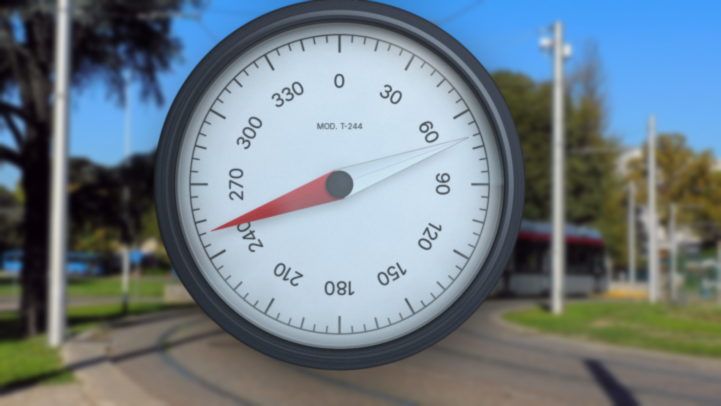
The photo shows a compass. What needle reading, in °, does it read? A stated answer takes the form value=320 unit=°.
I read value=250 unit=°
